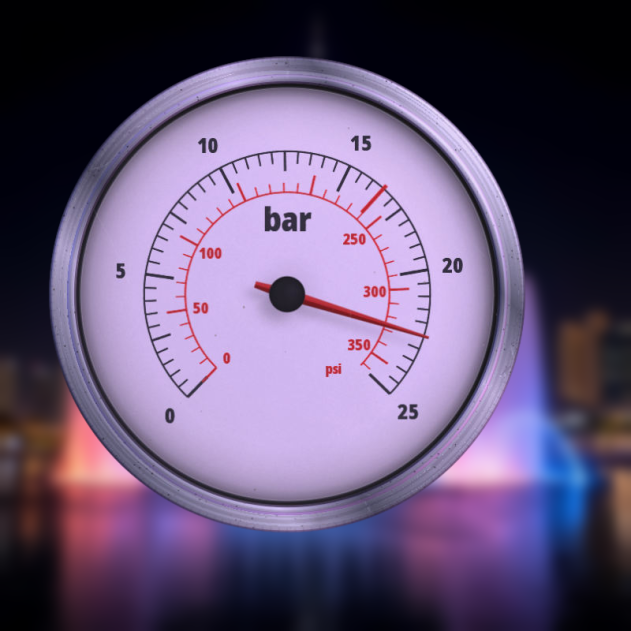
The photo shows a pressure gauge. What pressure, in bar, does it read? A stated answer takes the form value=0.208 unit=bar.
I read value=22.5 unit=bar
